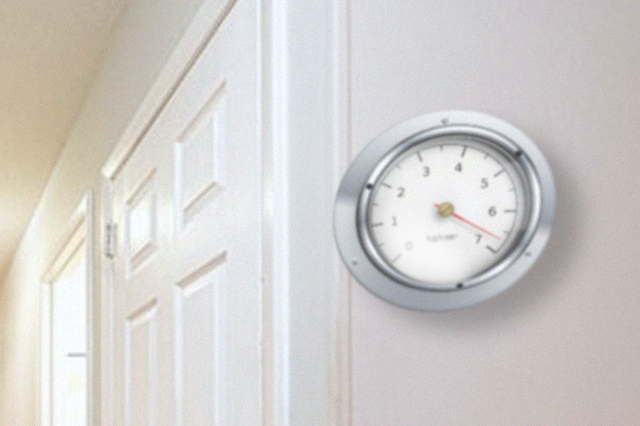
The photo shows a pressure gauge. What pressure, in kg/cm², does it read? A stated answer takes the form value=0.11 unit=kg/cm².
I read value=6.75 unit=kg/cm²
